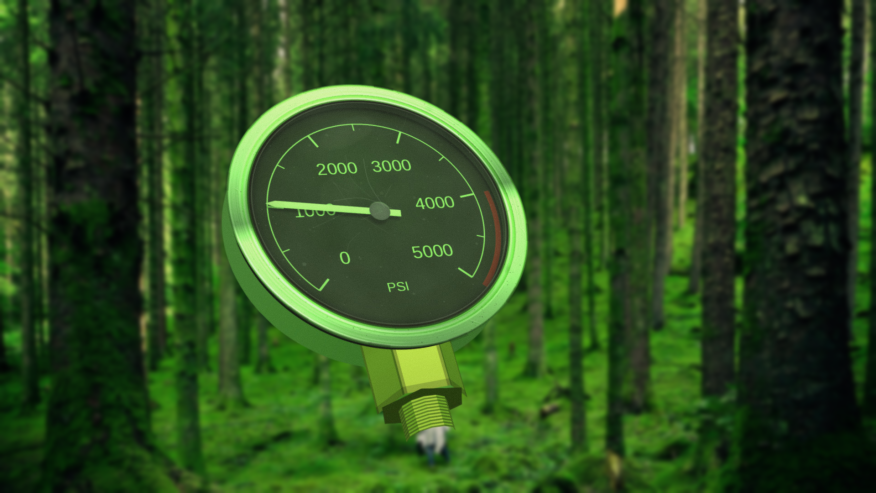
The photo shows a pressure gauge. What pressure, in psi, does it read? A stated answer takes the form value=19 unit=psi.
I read value=1000 unit=psi
